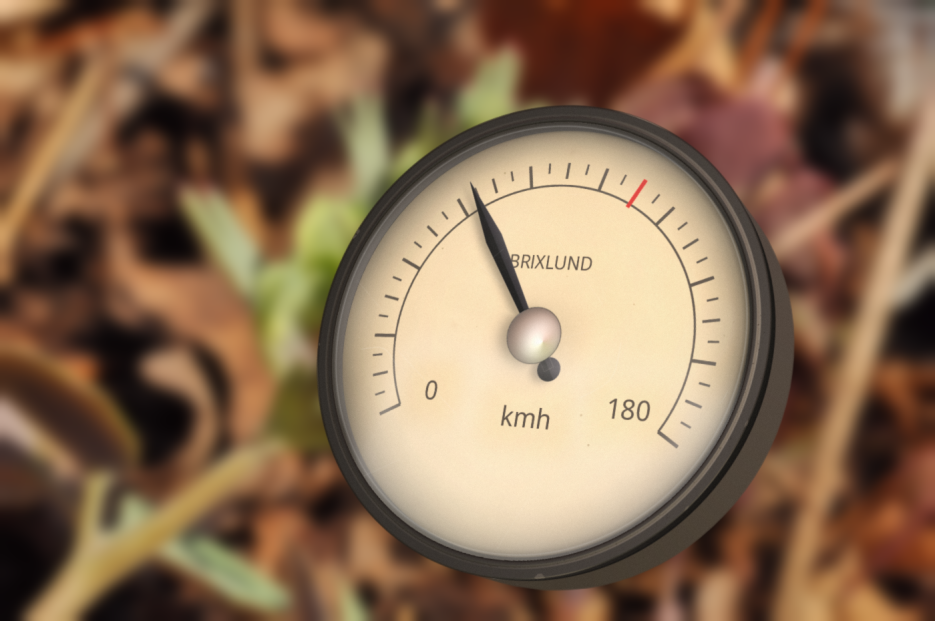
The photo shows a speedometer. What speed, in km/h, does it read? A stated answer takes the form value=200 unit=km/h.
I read value=65 unit=km/h
